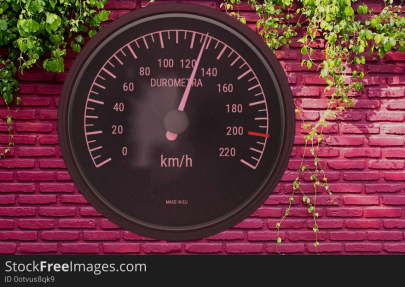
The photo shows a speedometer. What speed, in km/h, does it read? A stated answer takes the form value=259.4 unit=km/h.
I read value=127.5 unit=km/h
